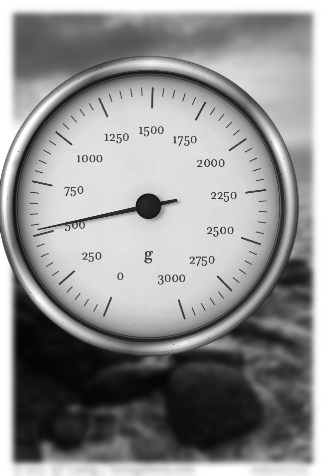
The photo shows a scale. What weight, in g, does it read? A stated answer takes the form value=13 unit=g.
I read value=525 unit=g
